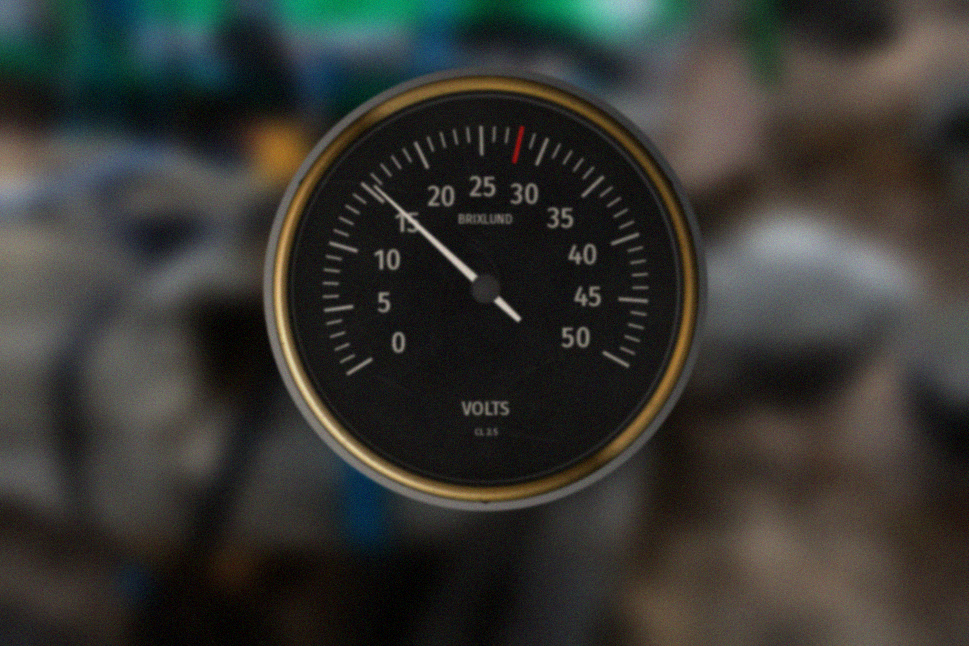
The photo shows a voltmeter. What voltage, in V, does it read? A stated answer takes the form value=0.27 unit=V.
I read value=15.5 unit=V
